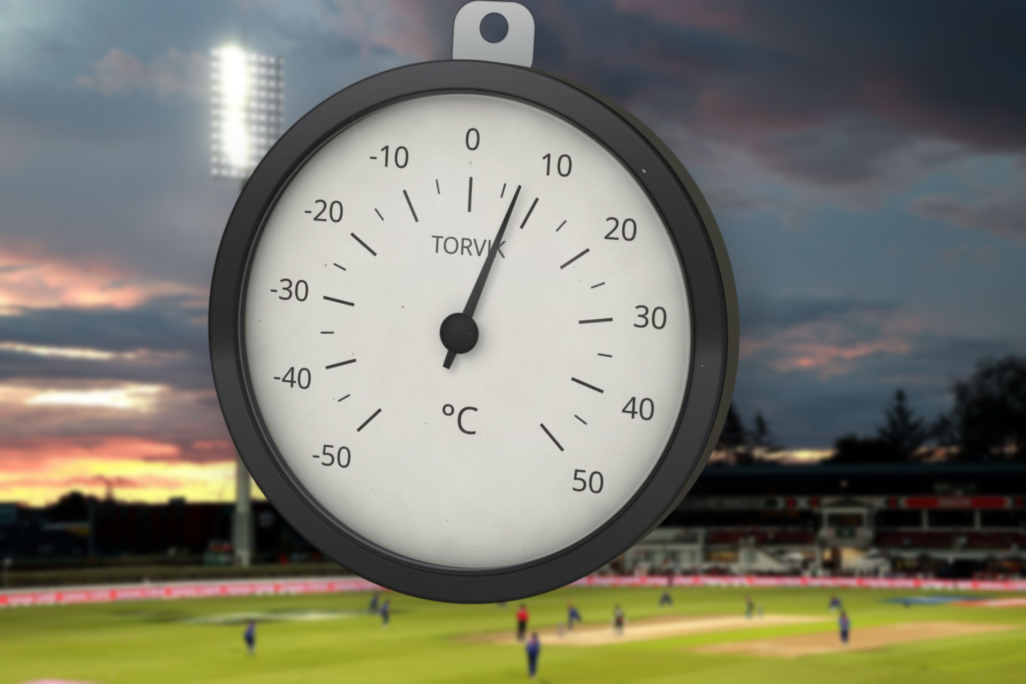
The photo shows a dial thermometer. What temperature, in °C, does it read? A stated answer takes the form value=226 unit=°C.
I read value=7.5 unit=°C
